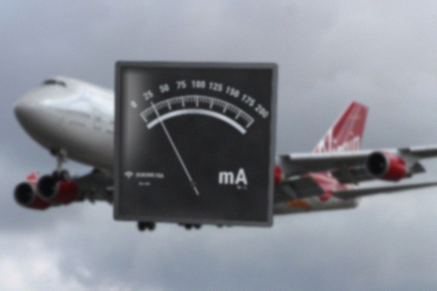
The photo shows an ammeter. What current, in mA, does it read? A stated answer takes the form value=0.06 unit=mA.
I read value=25 unit=mA
